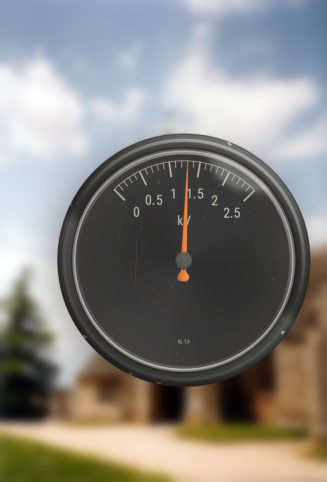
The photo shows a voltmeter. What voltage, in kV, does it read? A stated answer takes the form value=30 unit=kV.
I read value=1.3 unit=kV
